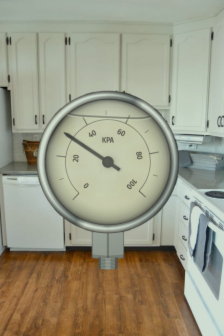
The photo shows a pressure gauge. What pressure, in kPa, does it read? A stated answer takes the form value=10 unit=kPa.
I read value=30 unit=kPa
